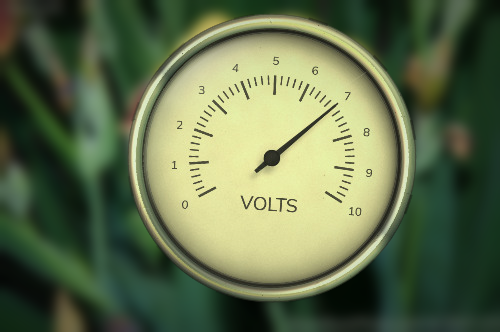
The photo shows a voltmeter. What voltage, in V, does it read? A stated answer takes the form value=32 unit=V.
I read value=7 unit=V
